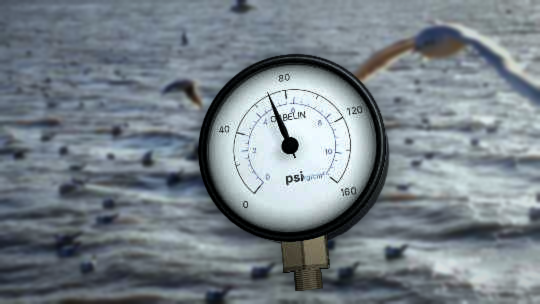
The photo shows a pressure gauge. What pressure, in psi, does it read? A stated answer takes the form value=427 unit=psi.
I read value=70 unit=psi
